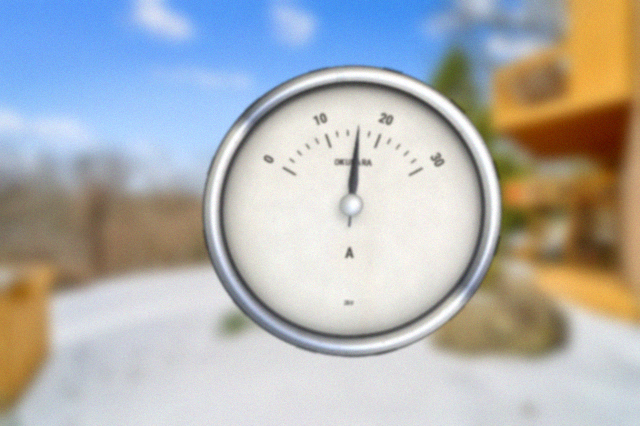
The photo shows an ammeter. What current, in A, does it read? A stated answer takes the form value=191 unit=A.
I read value=16 unit=A
